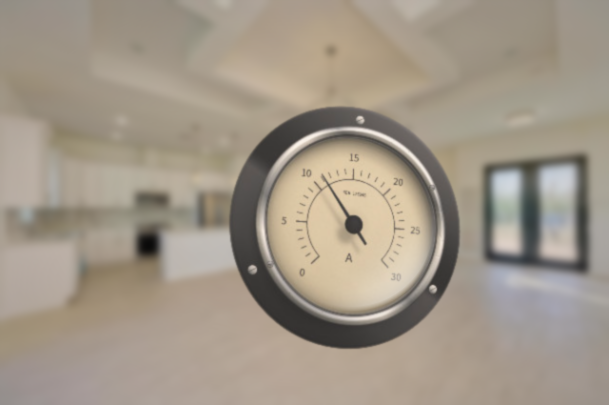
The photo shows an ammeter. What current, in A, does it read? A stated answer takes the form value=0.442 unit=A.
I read value=11 unit=A
